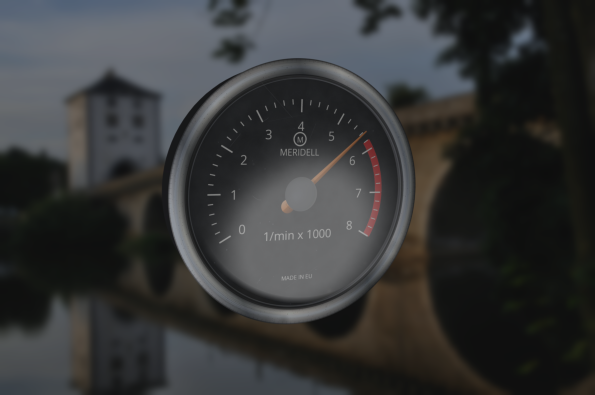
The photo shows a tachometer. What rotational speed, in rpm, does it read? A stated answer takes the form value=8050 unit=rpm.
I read value=5600 unit=rpm
